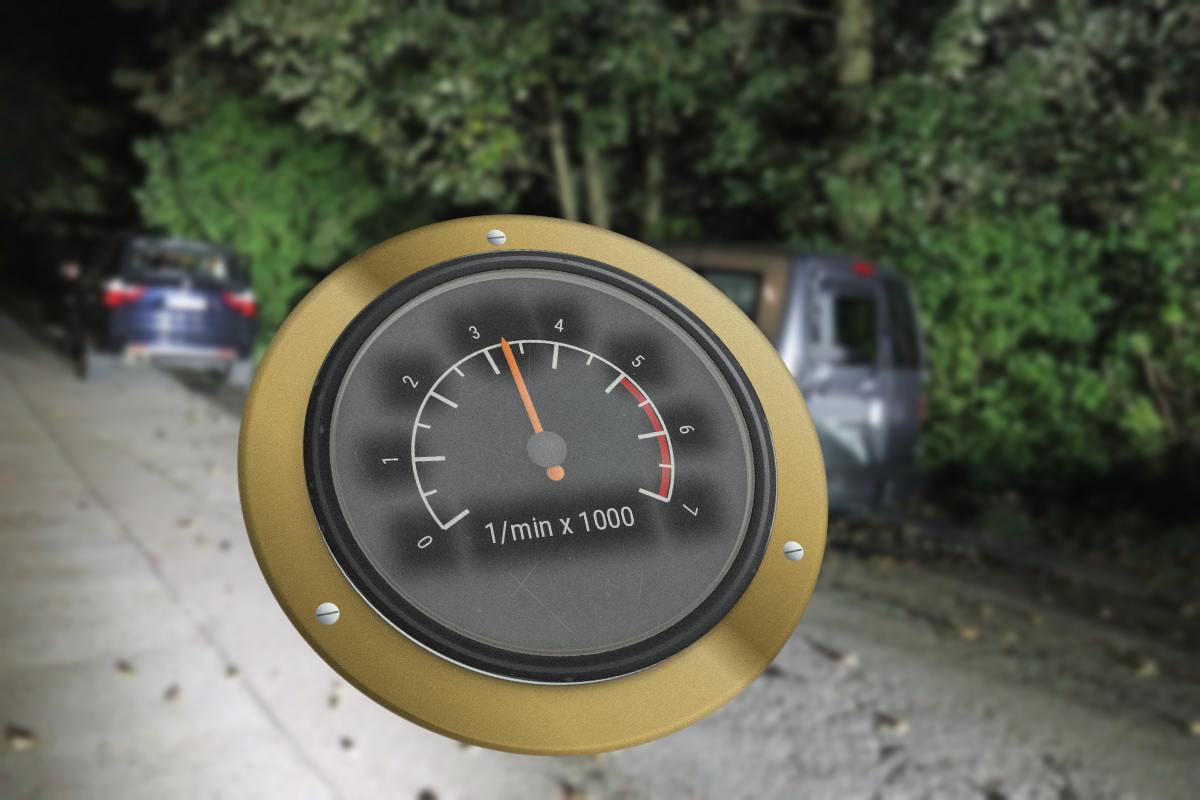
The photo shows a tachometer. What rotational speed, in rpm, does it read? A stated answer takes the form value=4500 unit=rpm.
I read value=3250 unit=rpm
